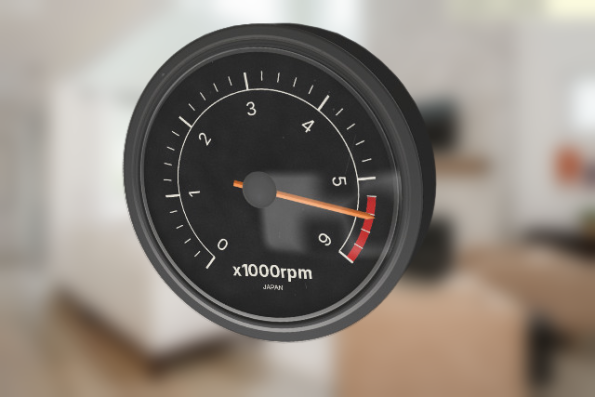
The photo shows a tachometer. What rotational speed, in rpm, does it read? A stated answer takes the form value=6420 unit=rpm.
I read value=5400 unit=rpm
